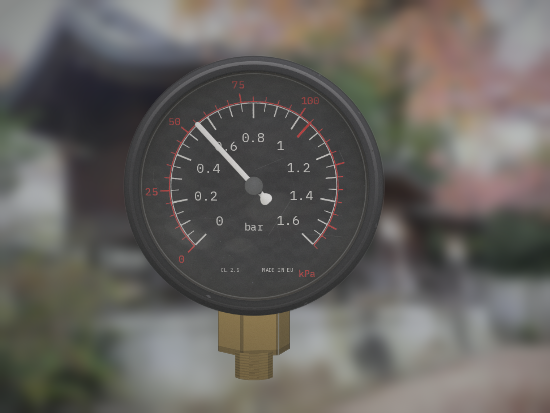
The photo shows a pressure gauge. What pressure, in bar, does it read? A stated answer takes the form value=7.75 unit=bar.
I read value=0.55 unit=bar
